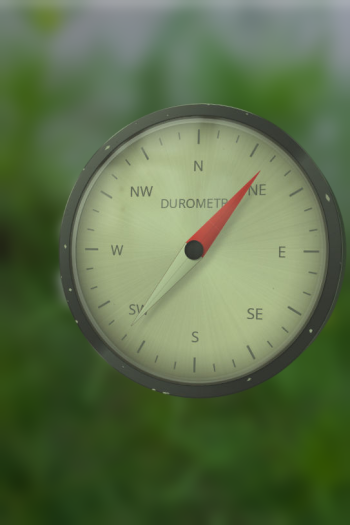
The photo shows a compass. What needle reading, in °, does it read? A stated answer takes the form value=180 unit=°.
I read value=40 unit=°
